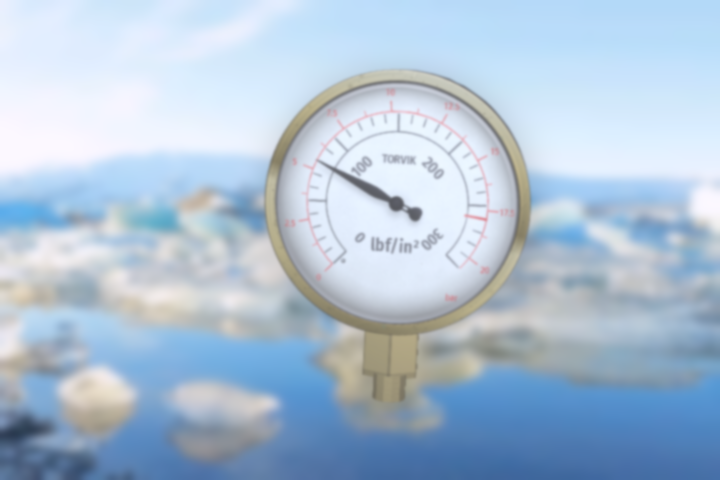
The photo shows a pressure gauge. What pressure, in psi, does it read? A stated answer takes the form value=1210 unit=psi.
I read value=80 unit=psi
